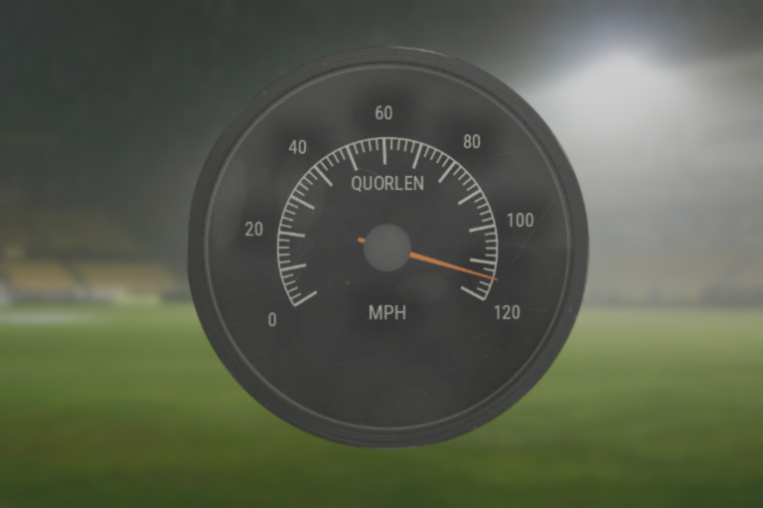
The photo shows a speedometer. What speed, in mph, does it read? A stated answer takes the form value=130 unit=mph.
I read value=114 unit=mph
